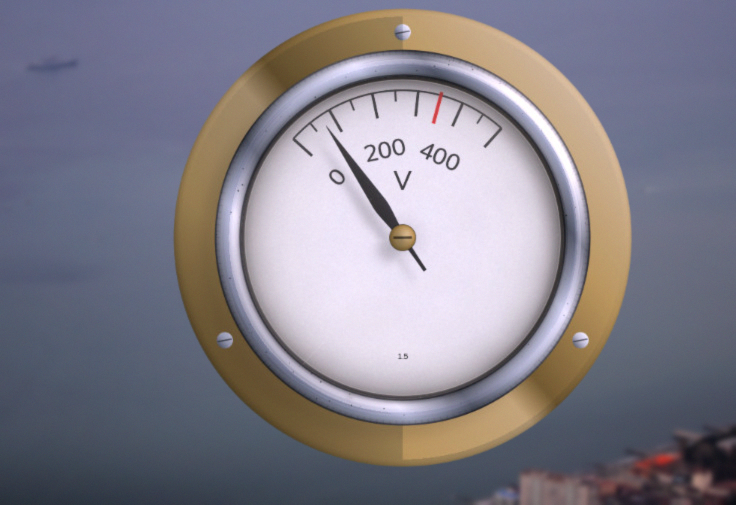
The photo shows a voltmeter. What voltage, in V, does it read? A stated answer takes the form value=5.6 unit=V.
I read value=75 unit=V
